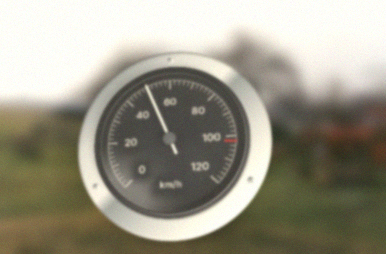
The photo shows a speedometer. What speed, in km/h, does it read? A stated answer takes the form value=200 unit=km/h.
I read value=50 unit=km/h
